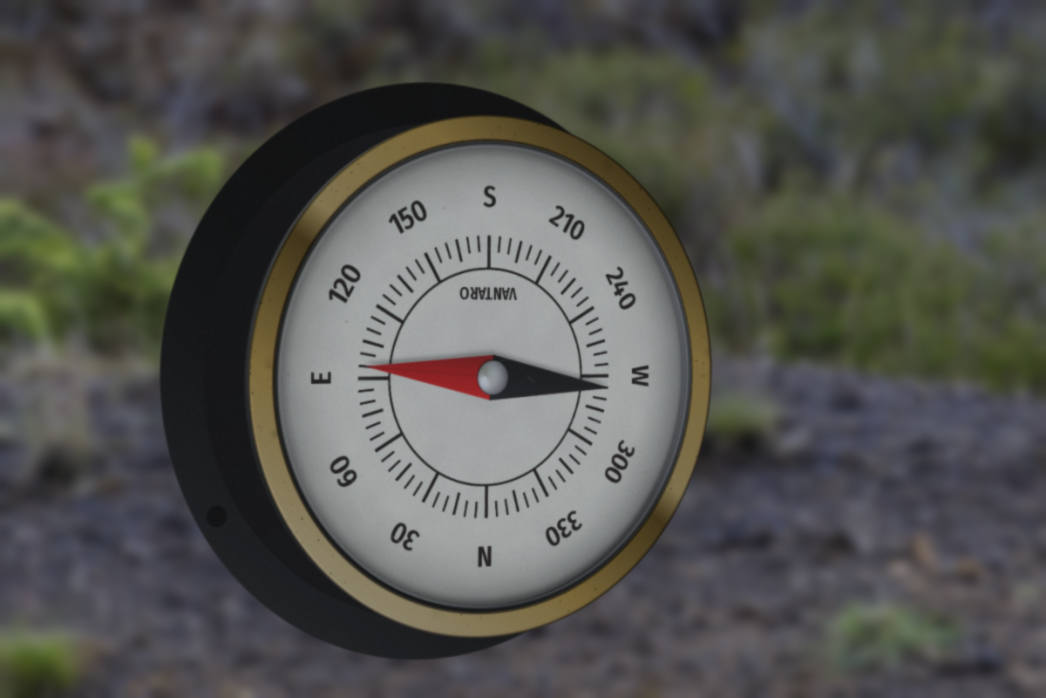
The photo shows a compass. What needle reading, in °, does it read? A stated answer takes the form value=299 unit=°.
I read value=95 unit=°
